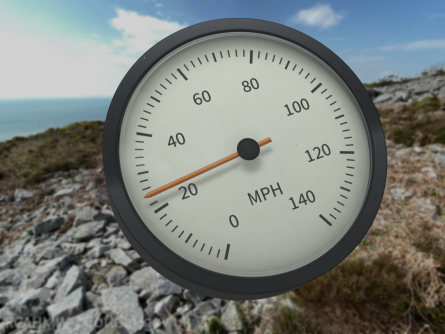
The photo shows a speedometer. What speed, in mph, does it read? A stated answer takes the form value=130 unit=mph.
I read value=24 unit=mph
